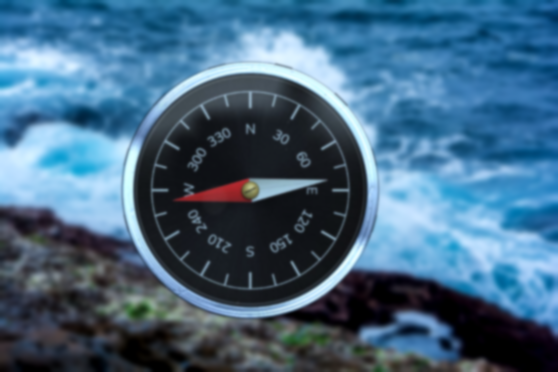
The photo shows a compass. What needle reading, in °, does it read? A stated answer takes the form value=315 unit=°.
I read value=262.5 unit=°
